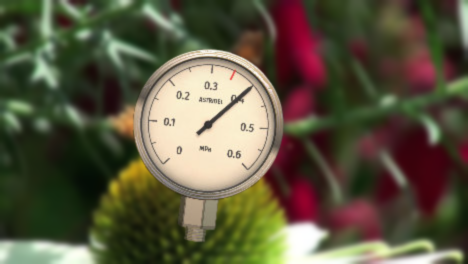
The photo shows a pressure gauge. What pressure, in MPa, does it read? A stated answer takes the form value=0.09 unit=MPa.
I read value=0.4 unit=MPa
